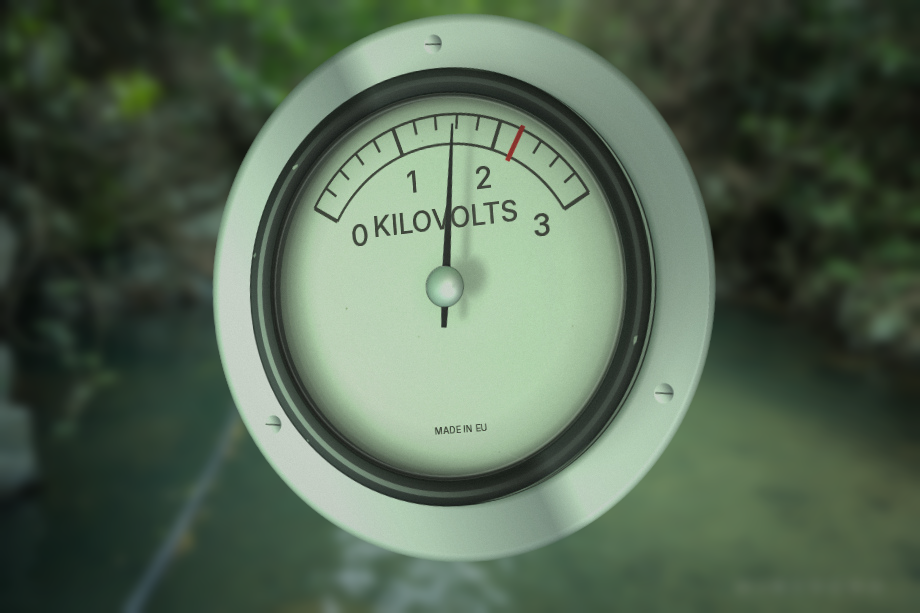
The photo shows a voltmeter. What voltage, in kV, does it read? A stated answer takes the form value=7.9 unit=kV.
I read value=1.6 unit=kV
